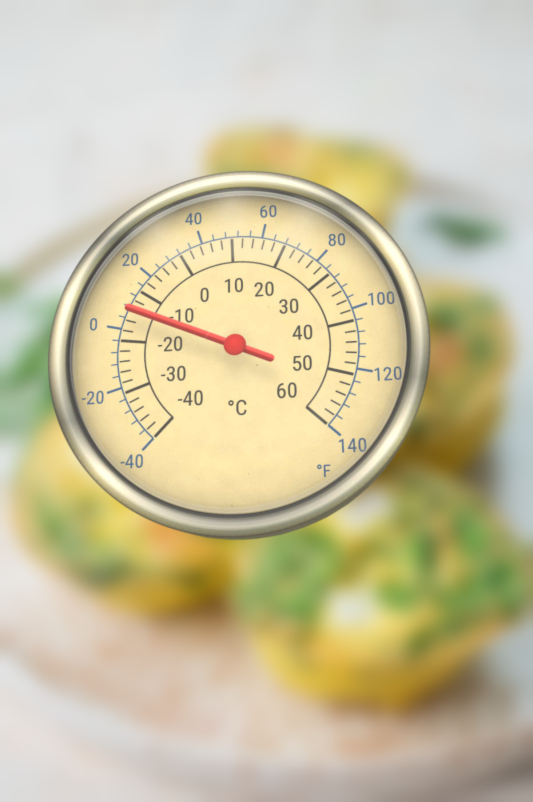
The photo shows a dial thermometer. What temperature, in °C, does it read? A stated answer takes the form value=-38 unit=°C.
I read value=-14 unit=°C
